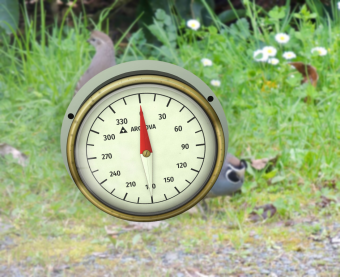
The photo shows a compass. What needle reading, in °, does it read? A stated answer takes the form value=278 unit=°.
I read value=0 unit=°
